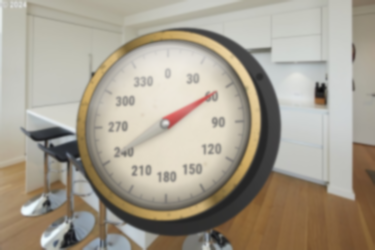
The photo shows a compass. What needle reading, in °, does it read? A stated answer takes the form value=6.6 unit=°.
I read value=60 unit=°
